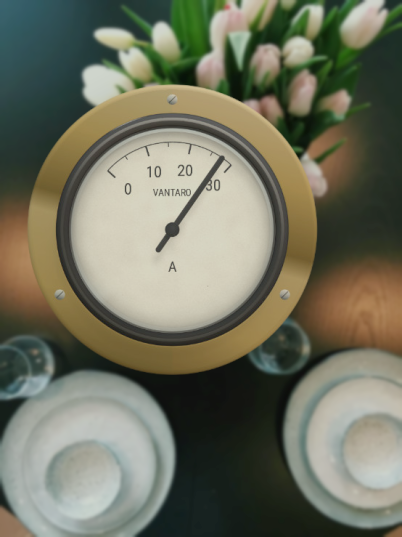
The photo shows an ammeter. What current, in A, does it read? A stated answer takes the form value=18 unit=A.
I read value=27.5 unit=A
